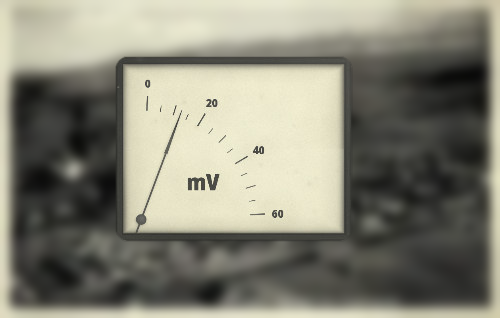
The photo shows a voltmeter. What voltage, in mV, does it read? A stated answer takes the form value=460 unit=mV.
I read value=12.5 unit=mV
